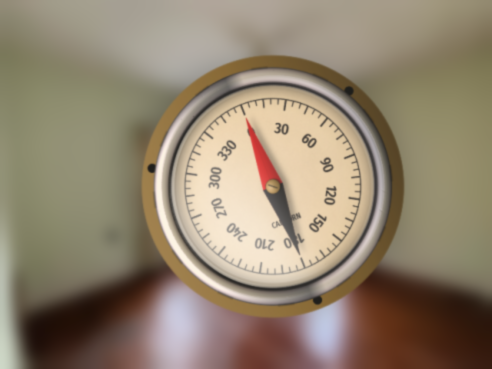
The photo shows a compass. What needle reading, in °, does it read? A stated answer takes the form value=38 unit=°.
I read value=0 unit=°
